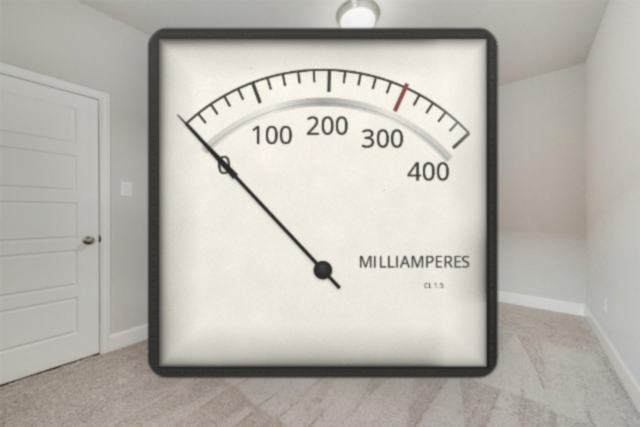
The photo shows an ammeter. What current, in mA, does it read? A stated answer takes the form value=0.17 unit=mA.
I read value=0 unit=mA
